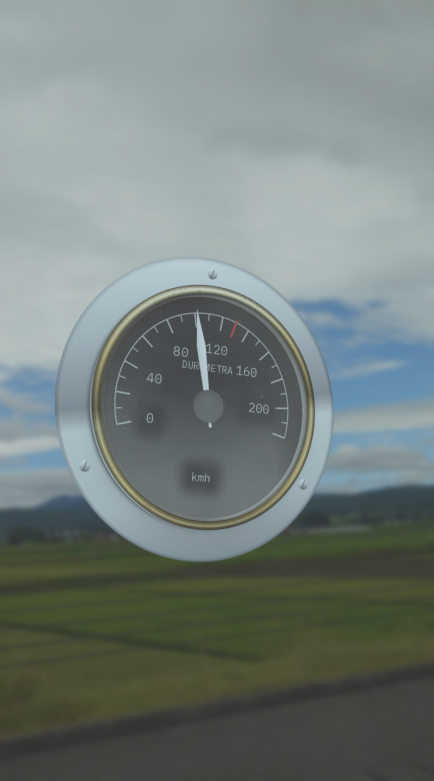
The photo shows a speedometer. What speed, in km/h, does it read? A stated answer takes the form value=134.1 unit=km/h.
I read value=100 unit=km/h
